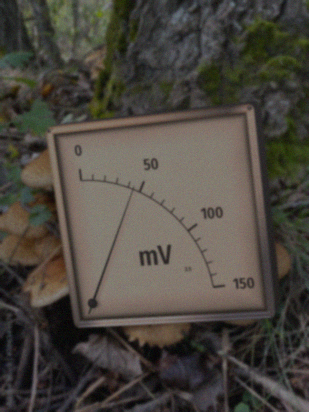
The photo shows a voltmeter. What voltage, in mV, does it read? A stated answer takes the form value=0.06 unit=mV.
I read value=45 unit=mV
